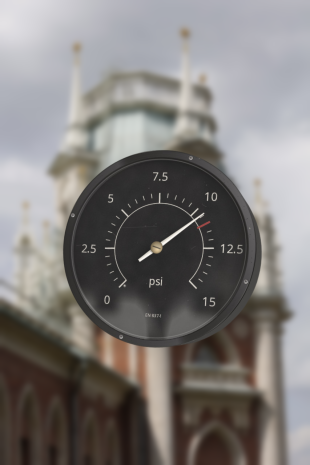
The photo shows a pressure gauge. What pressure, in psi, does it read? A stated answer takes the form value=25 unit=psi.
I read value=10.5 unit=psi
